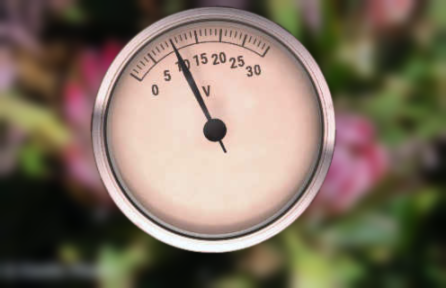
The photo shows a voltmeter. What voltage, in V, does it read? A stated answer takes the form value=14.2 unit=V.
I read value=10 unit=V
